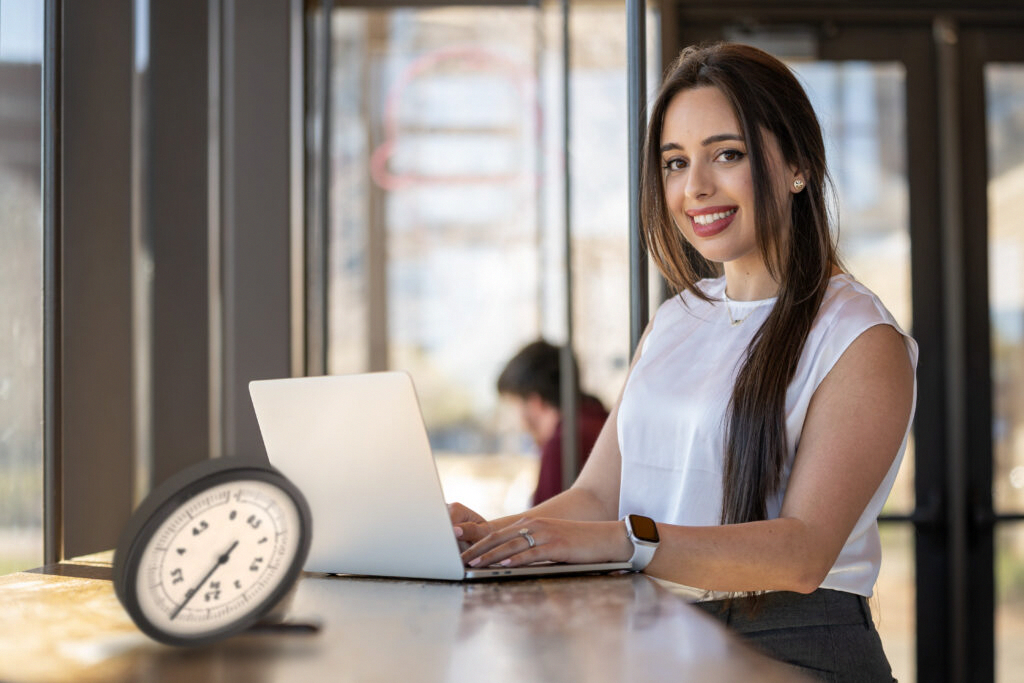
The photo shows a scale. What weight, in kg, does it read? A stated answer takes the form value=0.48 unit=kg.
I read value=3 unit=kg
